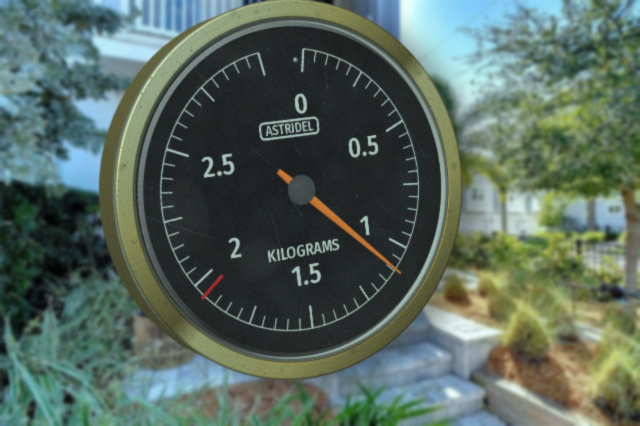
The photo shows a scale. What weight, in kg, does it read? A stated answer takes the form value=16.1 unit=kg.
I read value=1.1 unit=kg
